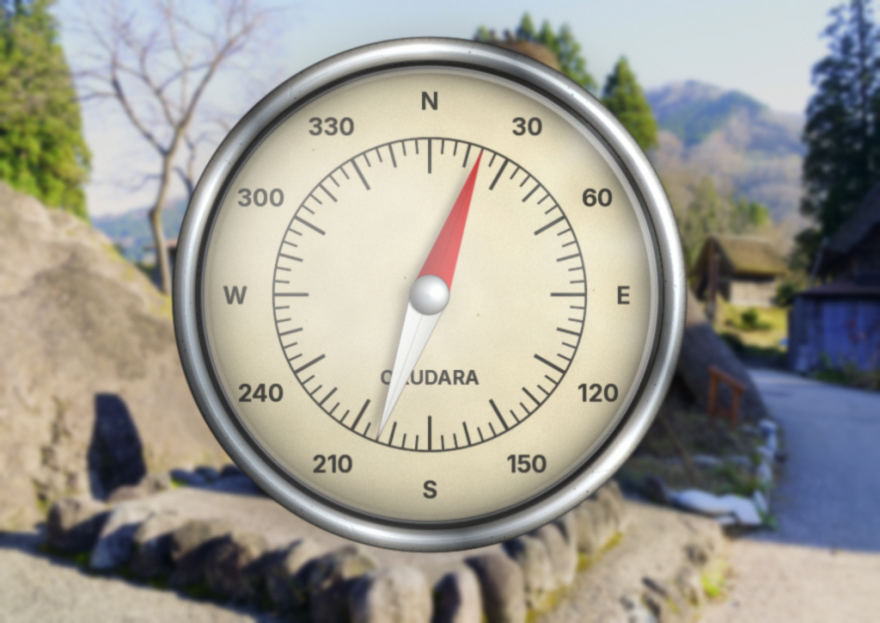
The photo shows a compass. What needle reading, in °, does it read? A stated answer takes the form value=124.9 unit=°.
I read value=20 unit=°
